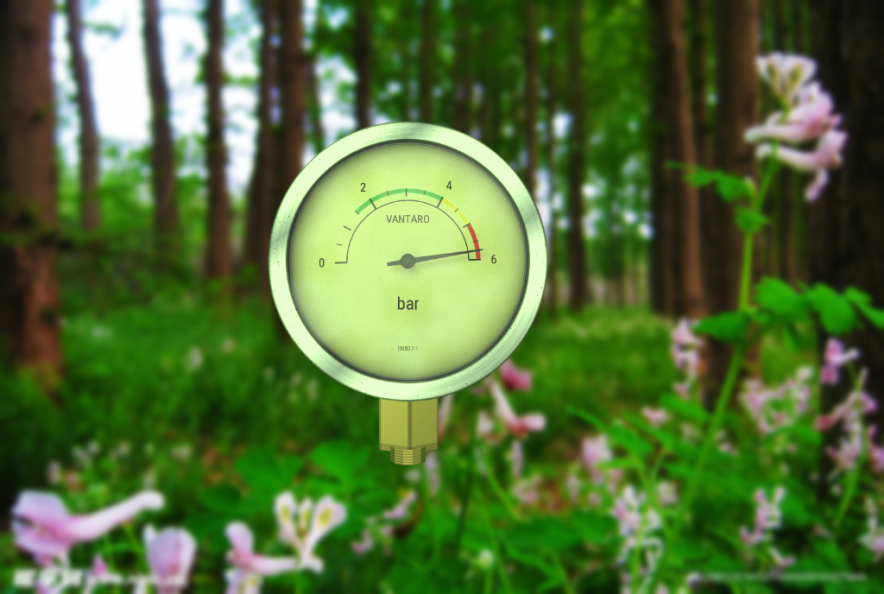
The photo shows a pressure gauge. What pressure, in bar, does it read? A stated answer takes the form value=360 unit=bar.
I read value=5.75 unit=bar
